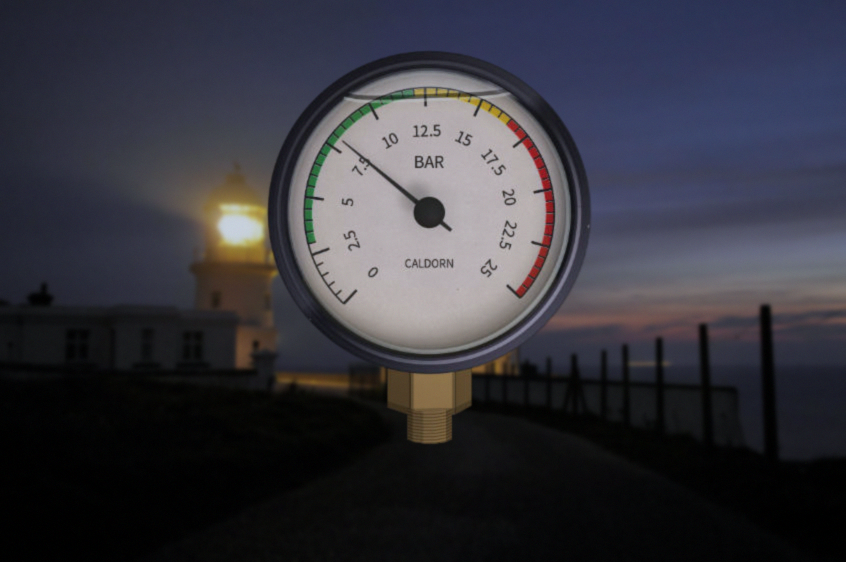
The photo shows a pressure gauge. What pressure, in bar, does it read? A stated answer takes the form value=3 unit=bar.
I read value=8 unit=bar
